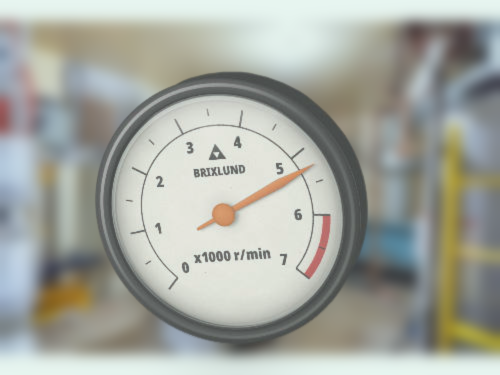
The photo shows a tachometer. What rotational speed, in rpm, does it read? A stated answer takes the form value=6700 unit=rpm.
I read value=5250 unit=rpm
